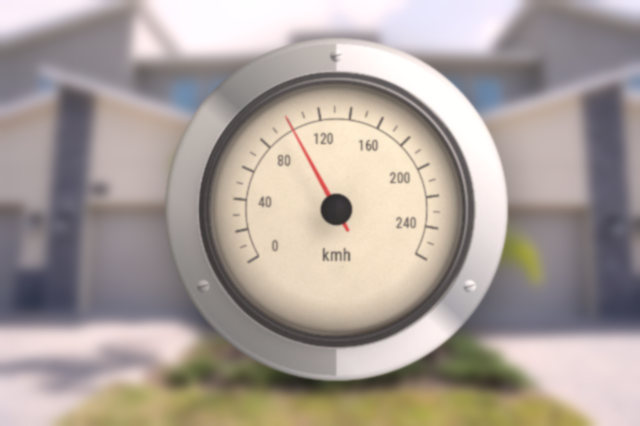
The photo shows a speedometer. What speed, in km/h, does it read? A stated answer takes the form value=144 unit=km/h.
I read value=100 unit=km/h
